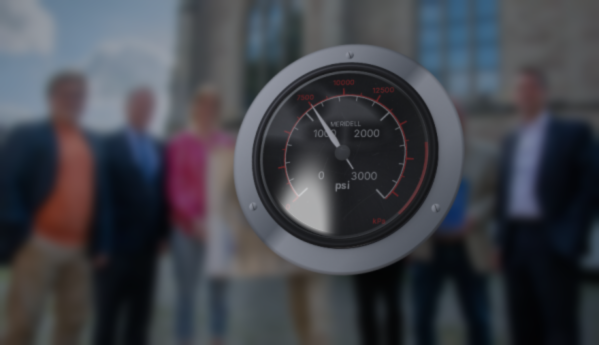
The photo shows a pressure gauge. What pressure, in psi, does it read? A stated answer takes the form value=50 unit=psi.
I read value=1100 unit=psi
